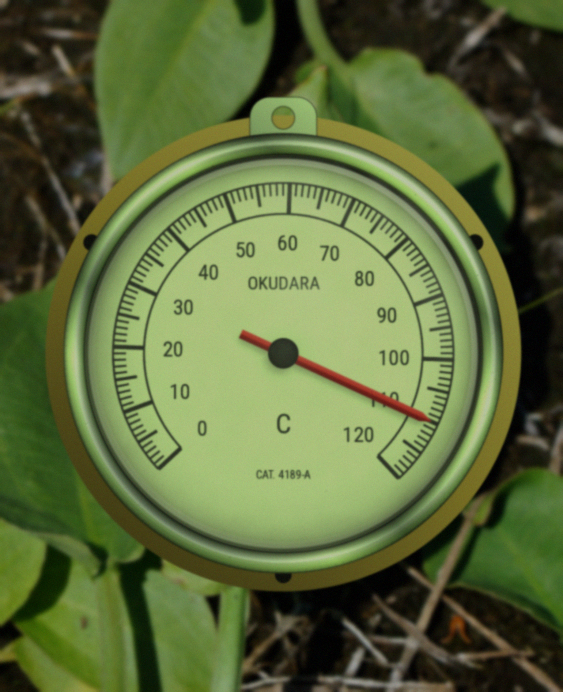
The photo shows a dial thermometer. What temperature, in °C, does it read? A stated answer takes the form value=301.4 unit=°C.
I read value=110 unit=°C
